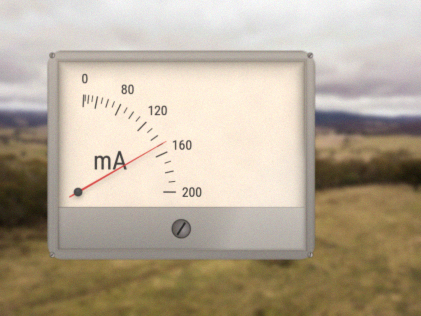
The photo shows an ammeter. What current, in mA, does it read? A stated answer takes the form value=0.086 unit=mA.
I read value=150 unit=mA
